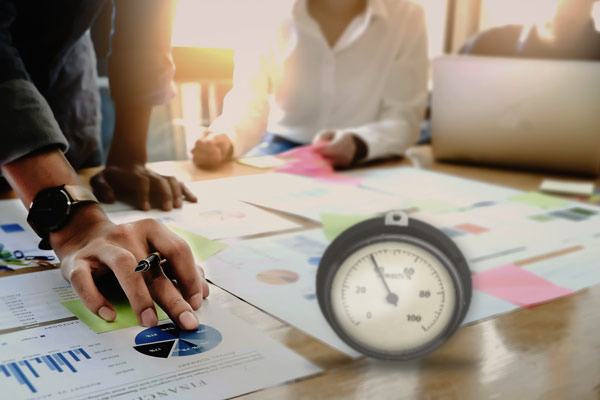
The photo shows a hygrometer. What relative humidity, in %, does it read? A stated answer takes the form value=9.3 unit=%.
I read value=40 unit=%
